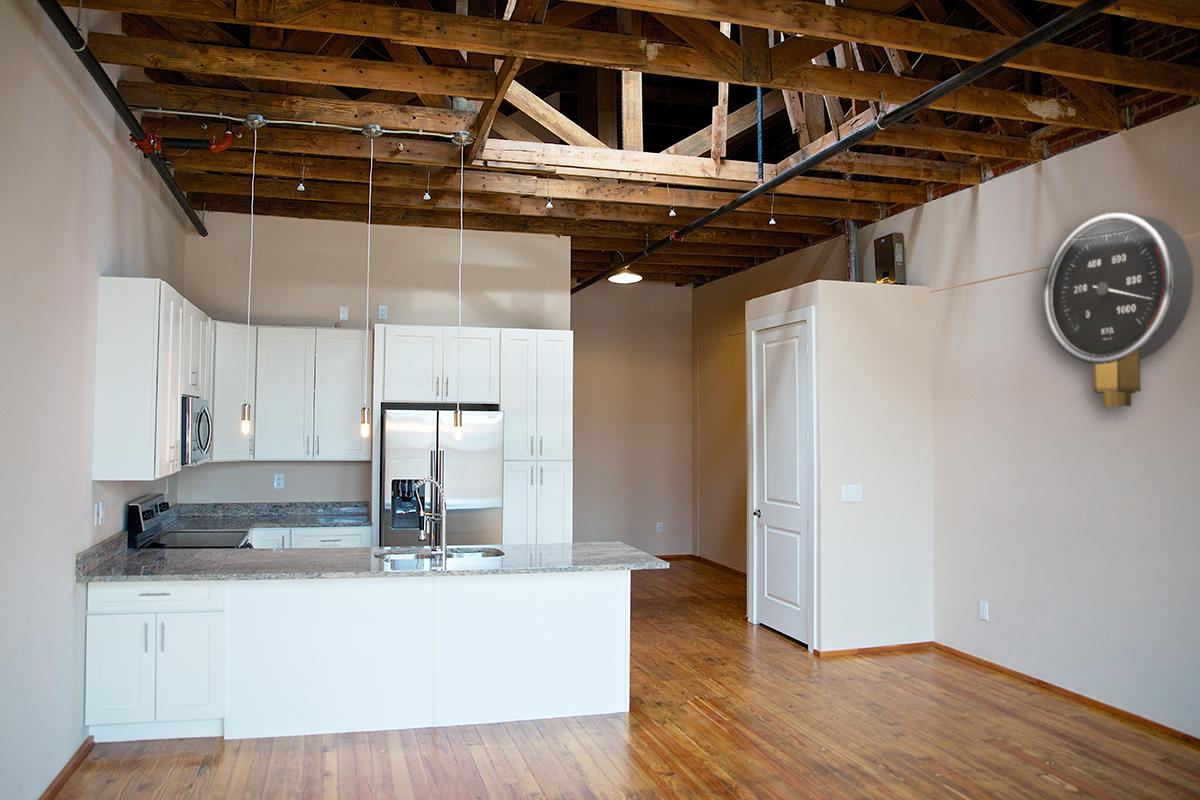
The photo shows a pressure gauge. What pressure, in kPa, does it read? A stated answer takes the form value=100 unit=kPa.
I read value=900 unit=kPa
